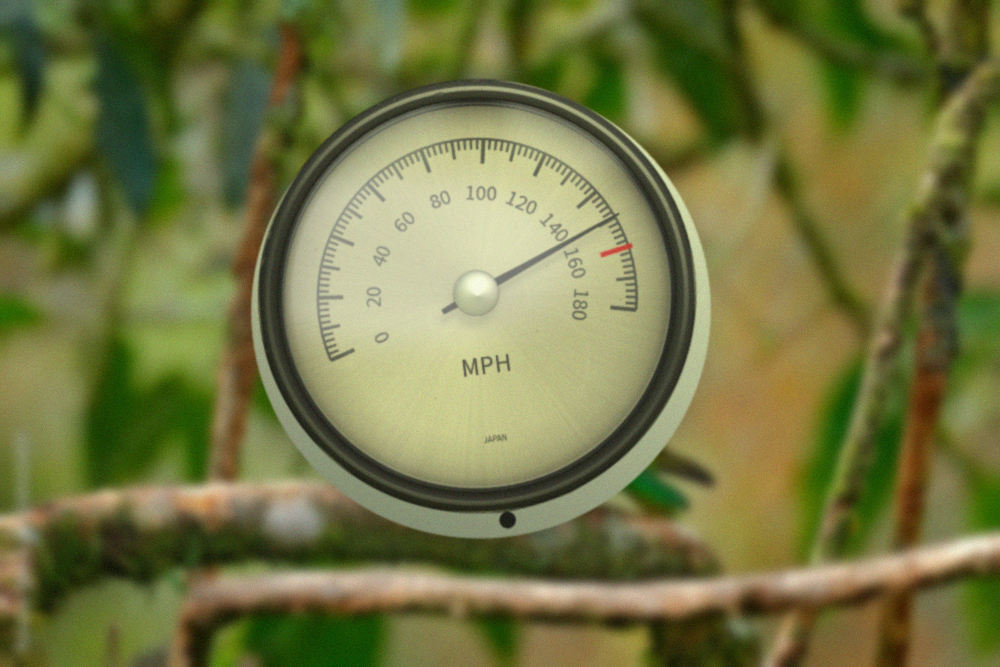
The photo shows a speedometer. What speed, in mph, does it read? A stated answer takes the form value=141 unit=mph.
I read value=150 unit=mph
